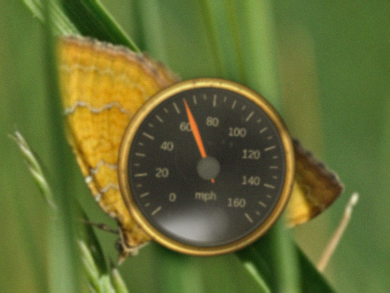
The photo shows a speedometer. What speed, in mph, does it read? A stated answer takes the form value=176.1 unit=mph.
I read value=65 unit=mph
